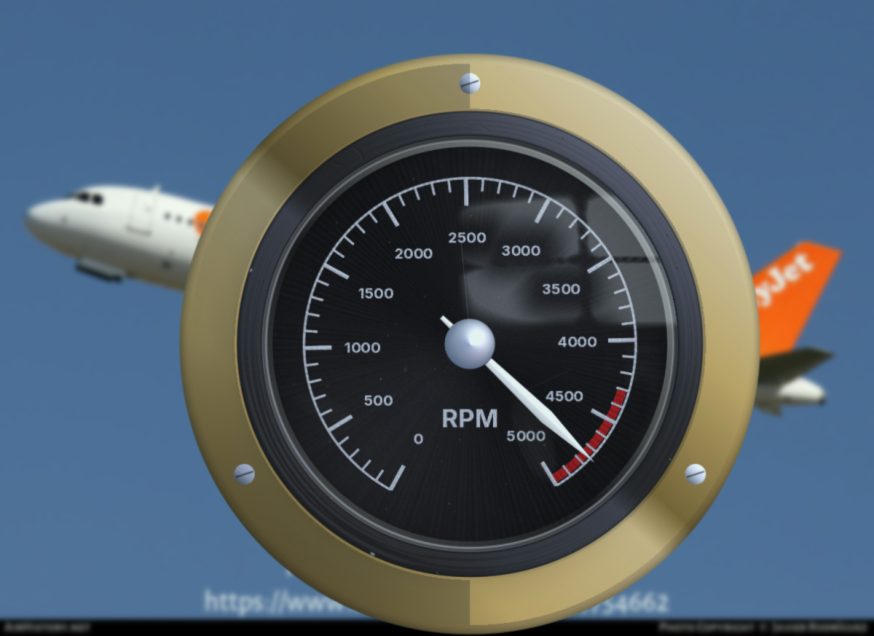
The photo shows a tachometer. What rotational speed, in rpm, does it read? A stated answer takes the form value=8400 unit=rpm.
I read value=4750 unit=rpm
